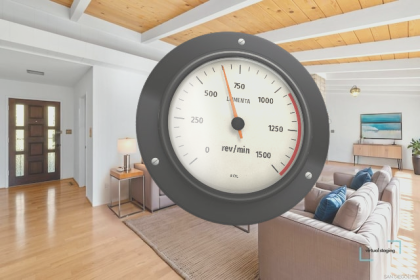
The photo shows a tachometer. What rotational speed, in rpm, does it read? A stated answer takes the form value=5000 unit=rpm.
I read value=650 unit=rpm
